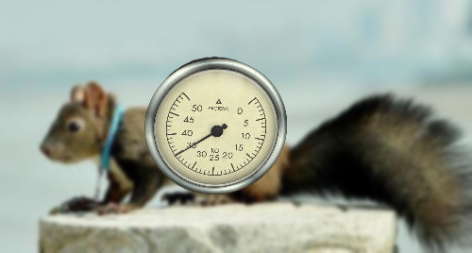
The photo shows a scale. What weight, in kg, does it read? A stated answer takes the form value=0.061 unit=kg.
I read value=35 unit=kg
